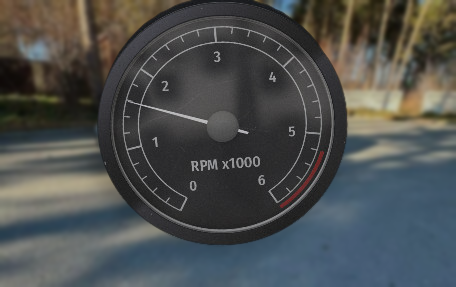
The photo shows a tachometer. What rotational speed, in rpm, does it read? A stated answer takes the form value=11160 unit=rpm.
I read value=1600 unit=rpm
